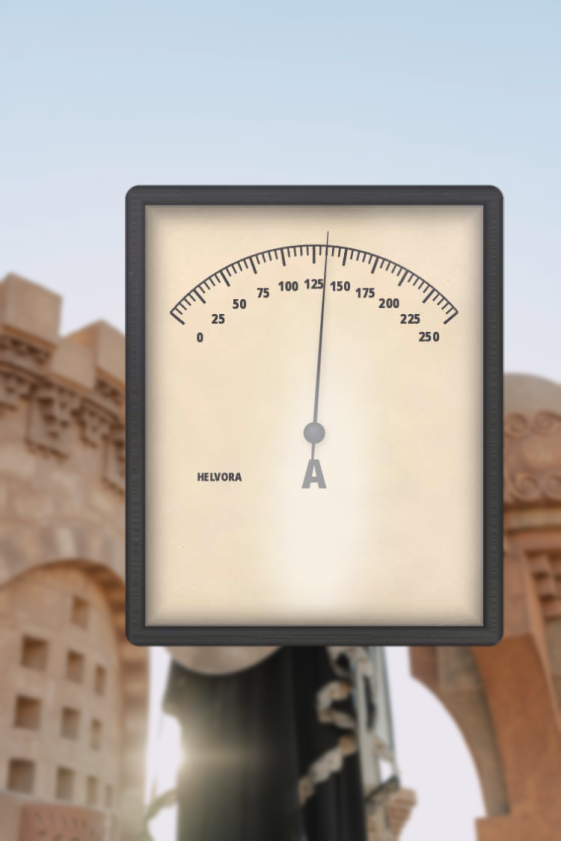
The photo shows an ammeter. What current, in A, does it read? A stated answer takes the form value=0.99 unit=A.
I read value=135 unit=A
